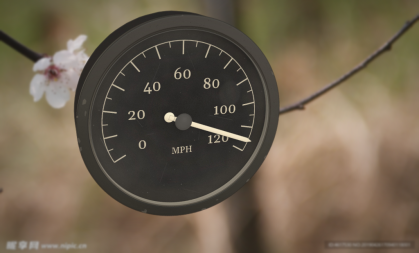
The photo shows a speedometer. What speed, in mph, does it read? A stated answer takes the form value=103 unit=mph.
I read value=115 unit=mph
